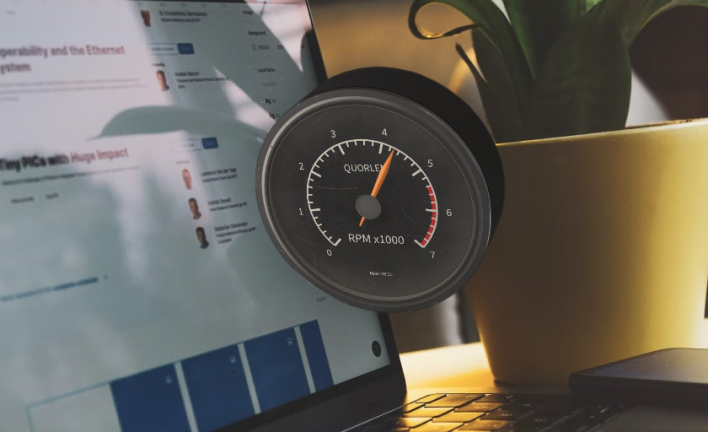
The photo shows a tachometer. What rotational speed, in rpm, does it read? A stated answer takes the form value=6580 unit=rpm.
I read value=4300 unit=rpm
